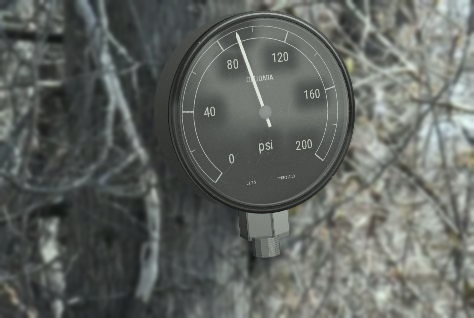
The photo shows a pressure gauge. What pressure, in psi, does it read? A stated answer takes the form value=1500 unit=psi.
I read value=90 unit=psi
